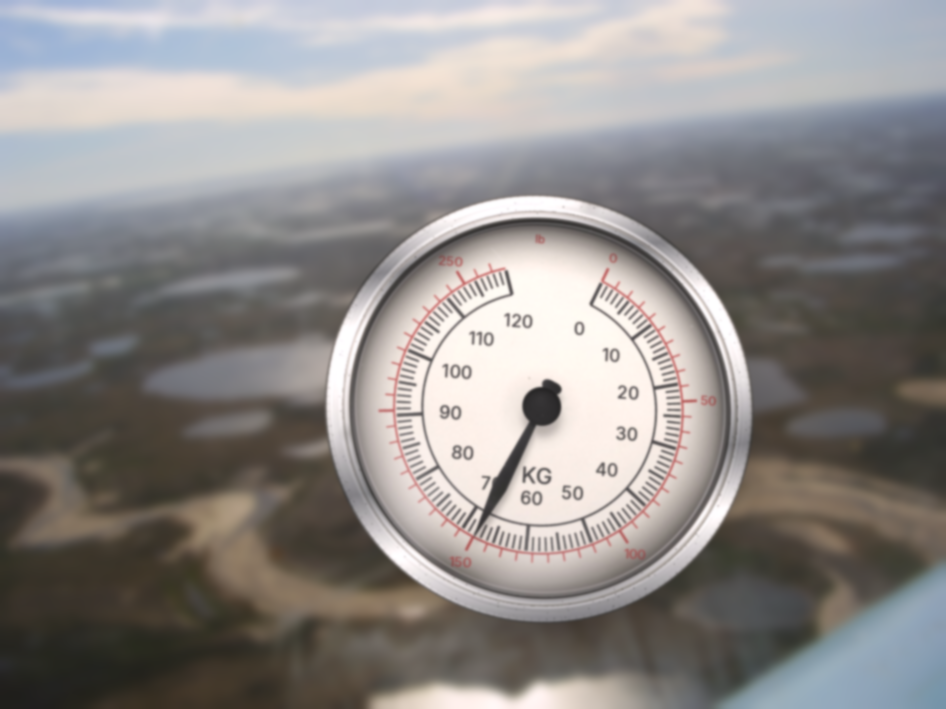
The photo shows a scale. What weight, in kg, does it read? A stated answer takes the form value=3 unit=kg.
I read value=68 unit=kg
